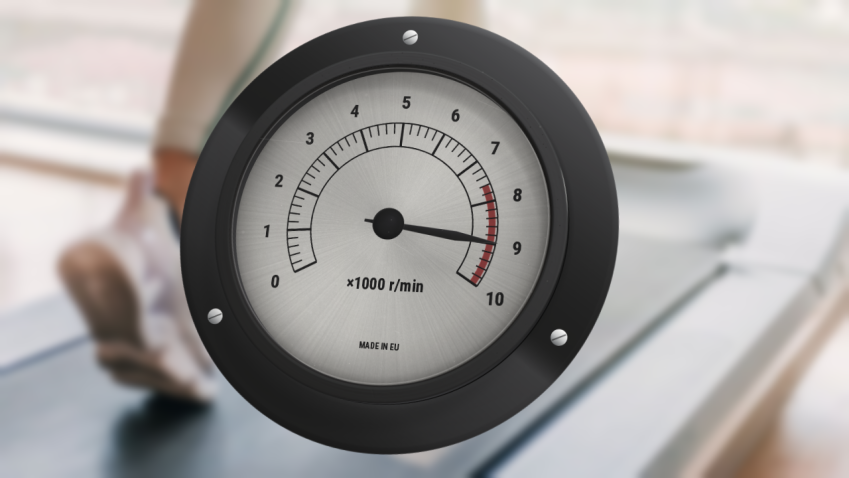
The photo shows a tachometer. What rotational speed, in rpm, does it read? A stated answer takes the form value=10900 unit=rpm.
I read value=9000 unit=rpm
